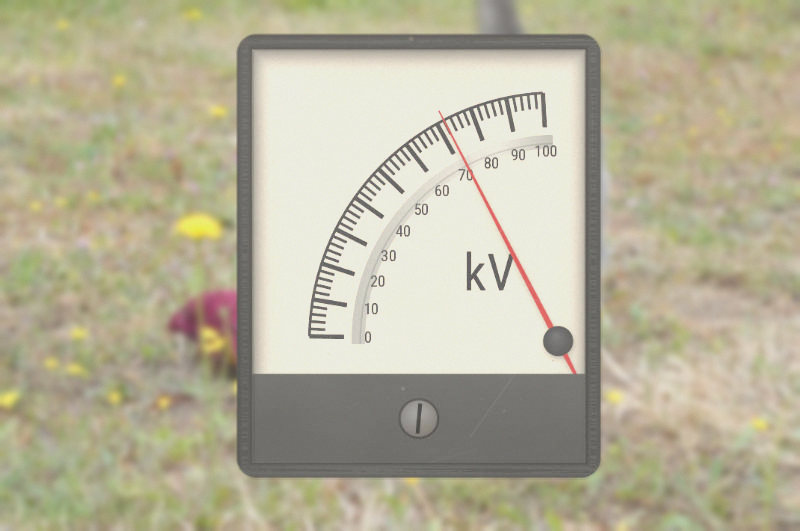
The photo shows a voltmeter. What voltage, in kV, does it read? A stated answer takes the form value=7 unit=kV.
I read value=72 unit=kV
